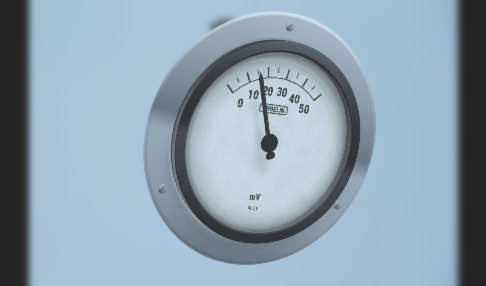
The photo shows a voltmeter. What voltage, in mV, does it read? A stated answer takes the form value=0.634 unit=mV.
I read value=15 unit=mV
